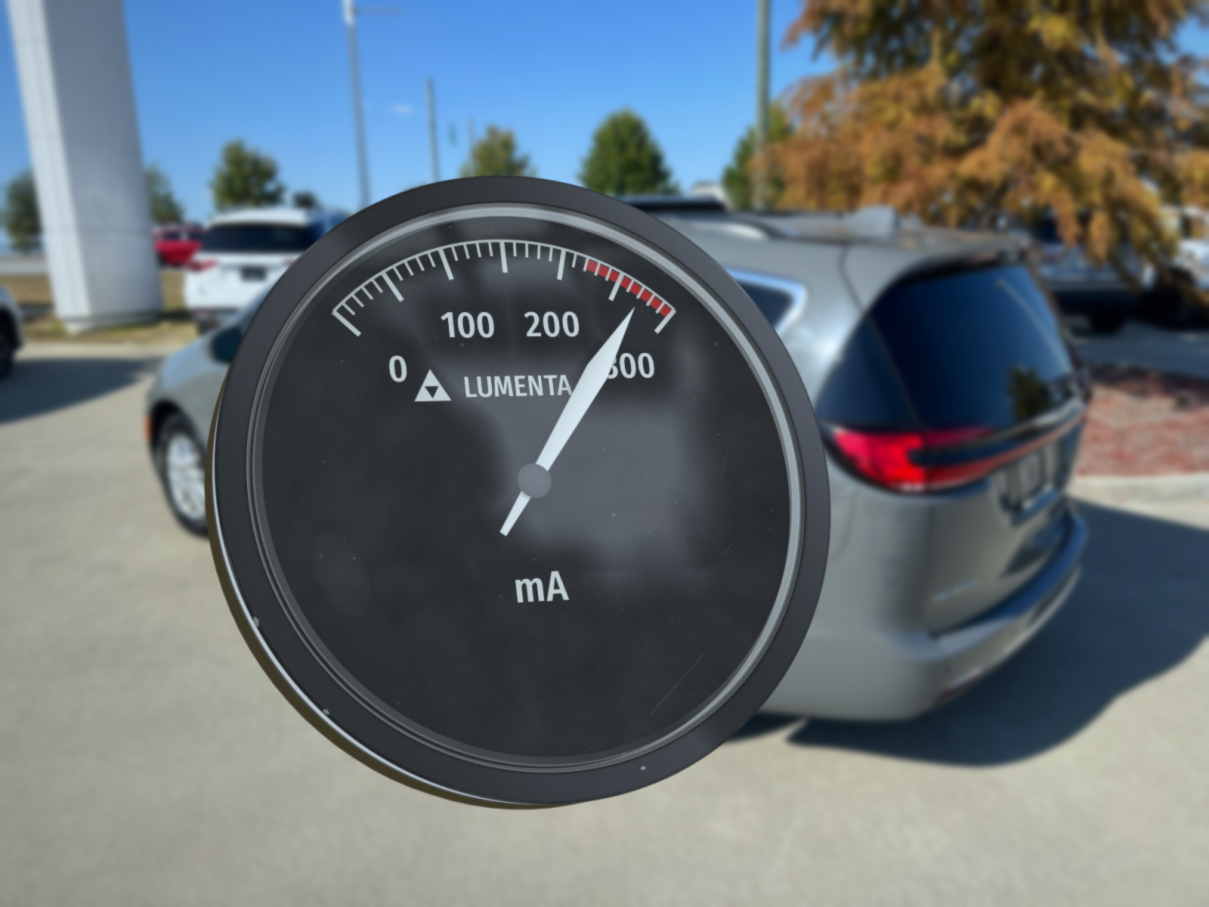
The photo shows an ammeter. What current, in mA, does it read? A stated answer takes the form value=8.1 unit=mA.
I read value=270 unit=mA
